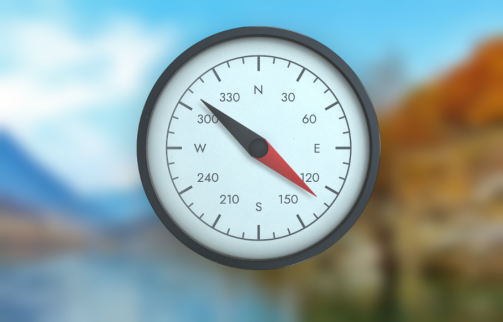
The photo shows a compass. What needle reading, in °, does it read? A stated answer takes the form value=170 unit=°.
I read value=130 unit=°
